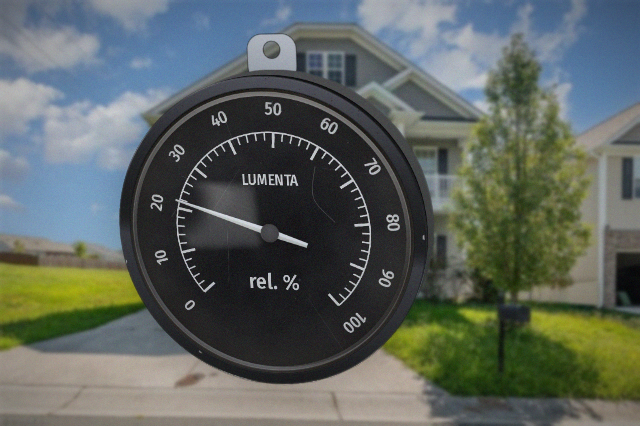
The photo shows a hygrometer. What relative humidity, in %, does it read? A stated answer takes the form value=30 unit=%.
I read value=22 unit=%
